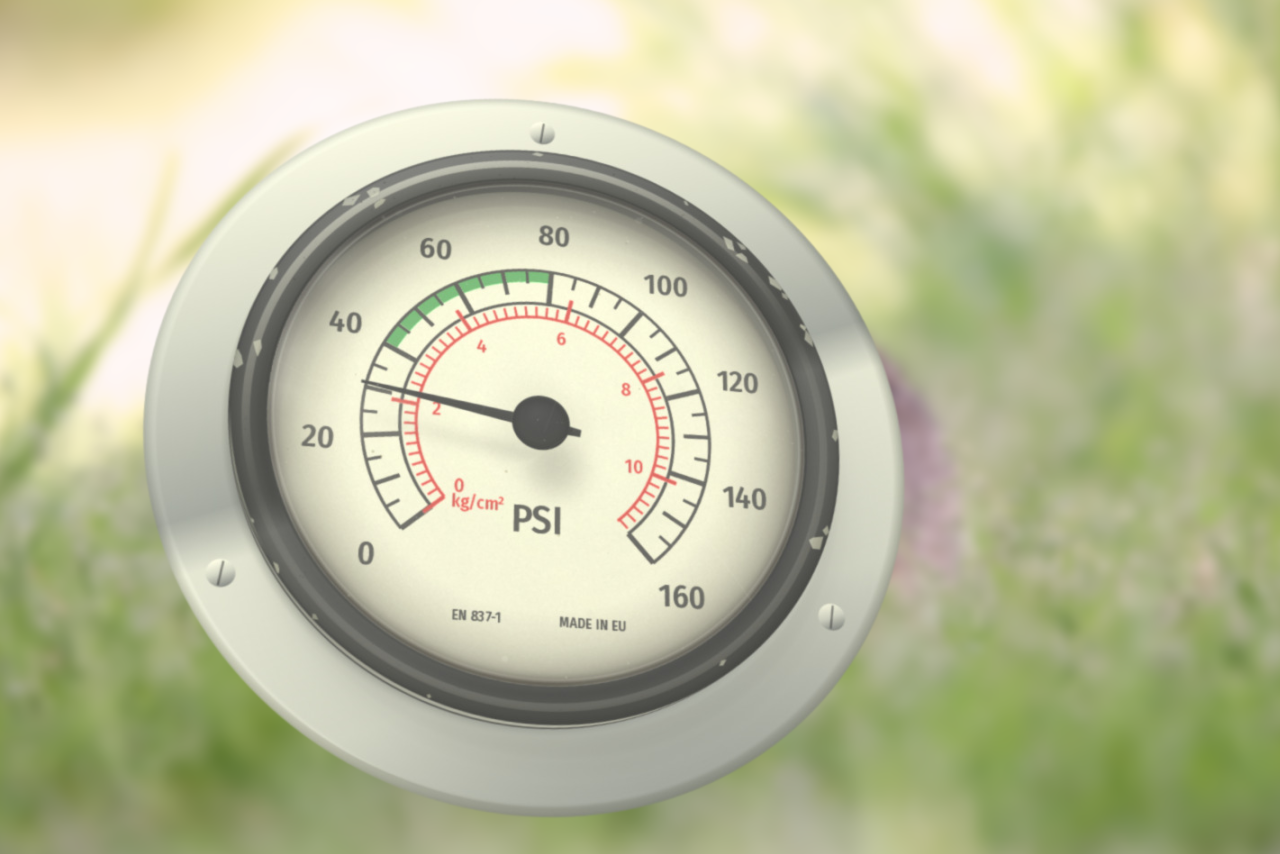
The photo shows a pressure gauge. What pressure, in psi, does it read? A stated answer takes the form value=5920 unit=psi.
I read value=30 unit=psi
